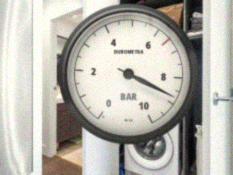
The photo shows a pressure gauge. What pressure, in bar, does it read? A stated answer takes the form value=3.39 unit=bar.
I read value=8.75 unit=bar
